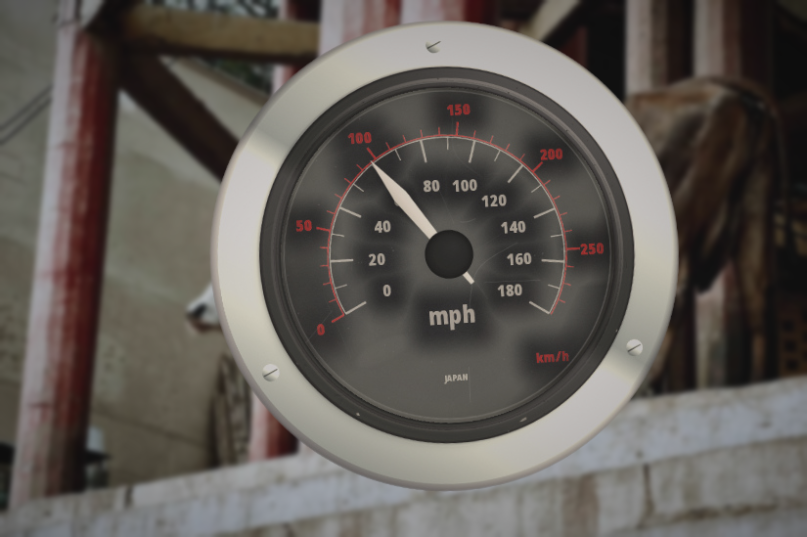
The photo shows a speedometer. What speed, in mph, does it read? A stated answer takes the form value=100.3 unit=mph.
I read value=60 unit=mph
